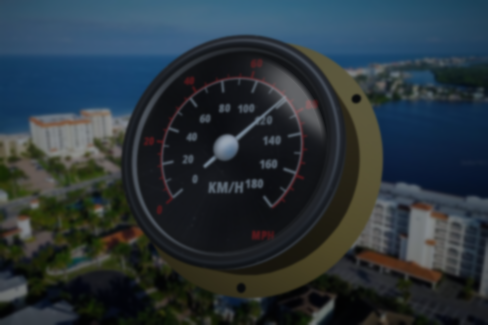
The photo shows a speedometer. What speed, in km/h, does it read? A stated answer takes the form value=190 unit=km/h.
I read value=120 unit=km/h
